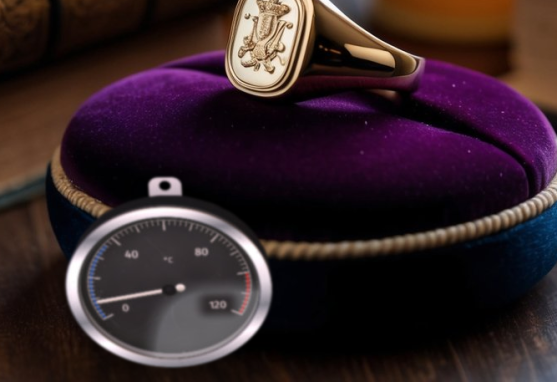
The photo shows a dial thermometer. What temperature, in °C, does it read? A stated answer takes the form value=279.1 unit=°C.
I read value=10 unit=°C
